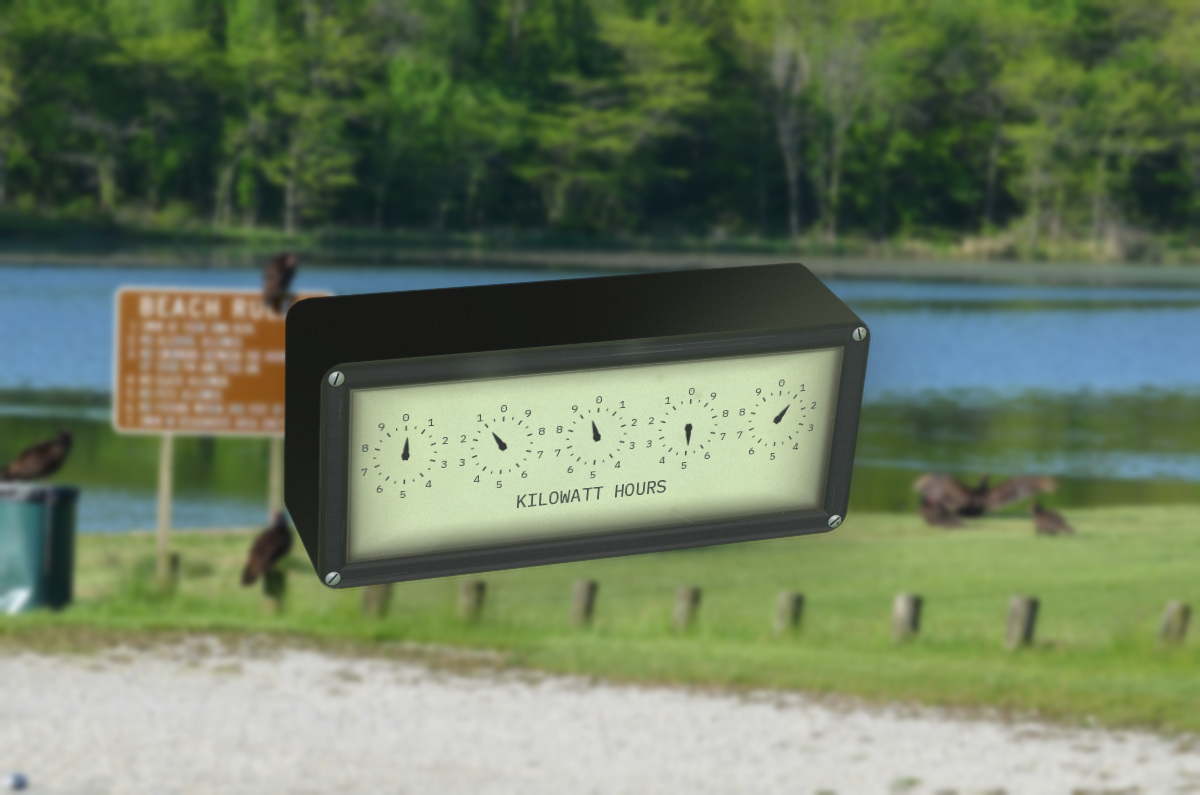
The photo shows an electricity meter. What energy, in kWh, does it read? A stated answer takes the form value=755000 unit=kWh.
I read value=951 unit=kWh
